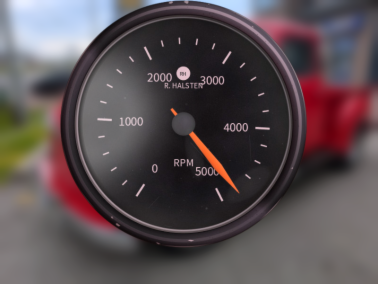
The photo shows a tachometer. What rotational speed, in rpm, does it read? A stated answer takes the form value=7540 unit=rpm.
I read value=4800 unit=rpm
